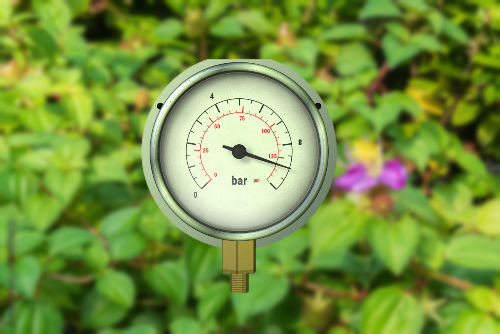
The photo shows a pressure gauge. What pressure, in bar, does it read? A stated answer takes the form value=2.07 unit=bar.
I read value=9 unit=bar
